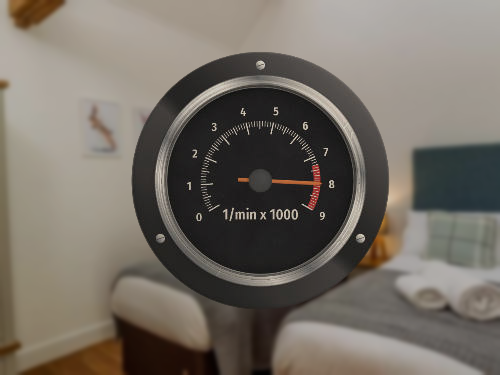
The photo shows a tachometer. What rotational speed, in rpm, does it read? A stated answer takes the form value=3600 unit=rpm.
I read value=8000 unit=rpm
